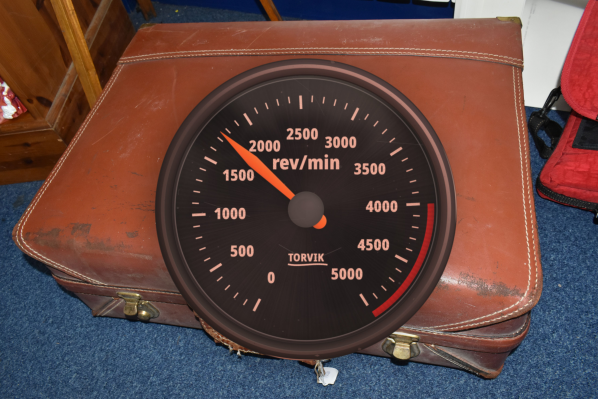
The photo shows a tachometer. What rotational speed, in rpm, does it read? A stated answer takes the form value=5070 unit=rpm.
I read value=1750 unit=rpm
